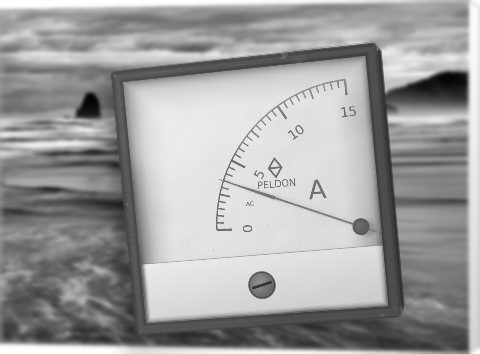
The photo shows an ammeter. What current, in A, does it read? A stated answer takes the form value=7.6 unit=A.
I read value=3.5 unit=A
